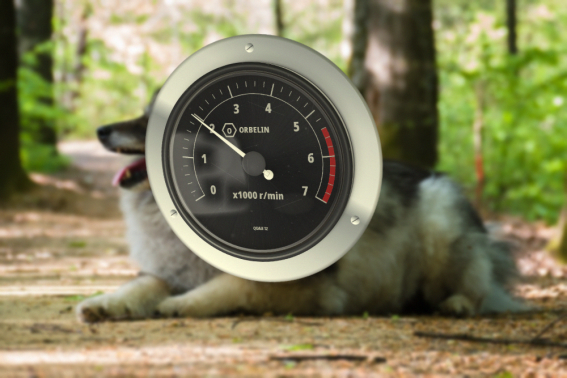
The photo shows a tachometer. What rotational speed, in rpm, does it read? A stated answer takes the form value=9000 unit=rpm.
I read value=2000 unit=rpm
